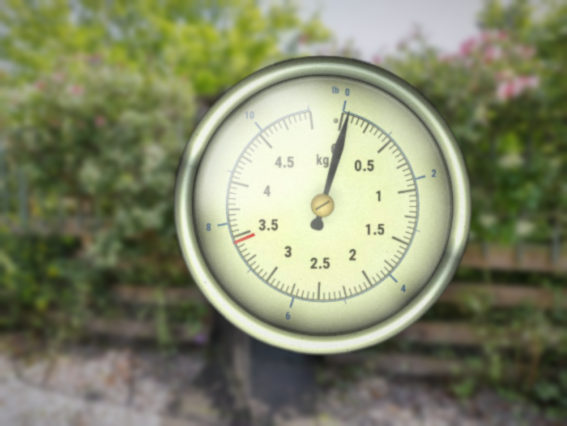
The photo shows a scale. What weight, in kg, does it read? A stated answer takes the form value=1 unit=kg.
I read value=0.05 unit=kg
